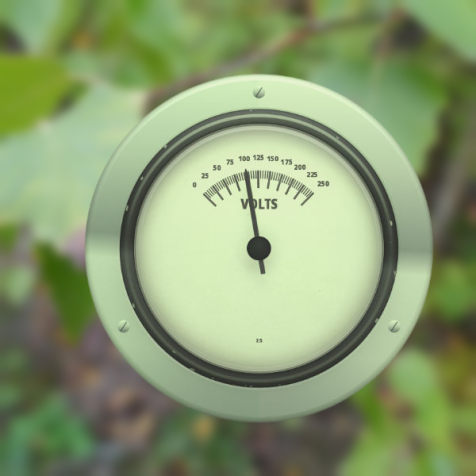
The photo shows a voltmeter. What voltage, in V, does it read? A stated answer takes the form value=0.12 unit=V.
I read value=100 unit=V
